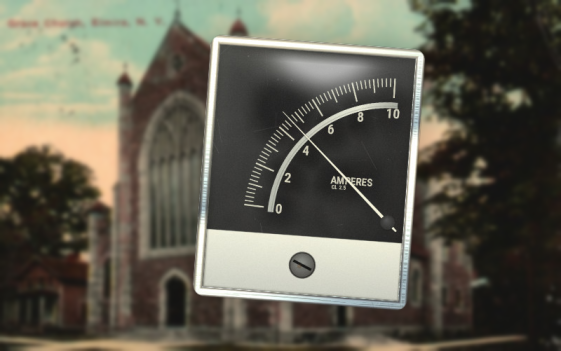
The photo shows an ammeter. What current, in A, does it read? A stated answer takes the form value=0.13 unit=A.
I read value=4.6 unit=A
